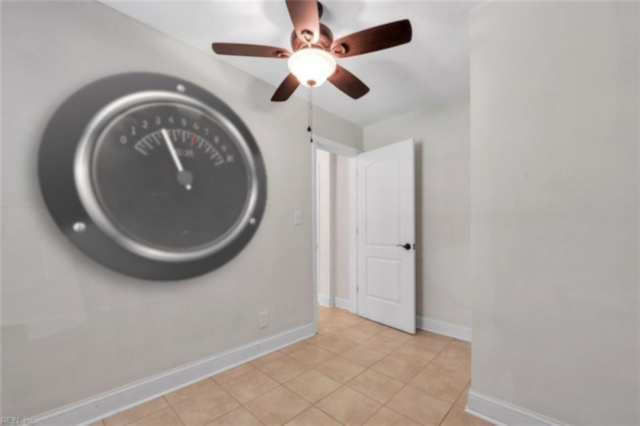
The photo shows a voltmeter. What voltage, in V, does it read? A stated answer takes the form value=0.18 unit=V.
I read value=3 unit=V
